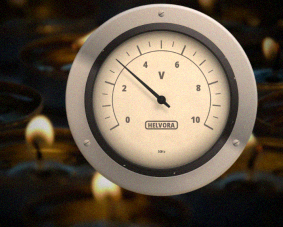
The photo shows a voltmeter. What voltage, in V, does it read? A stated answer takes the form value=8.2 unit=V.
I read value=3 unit=V
